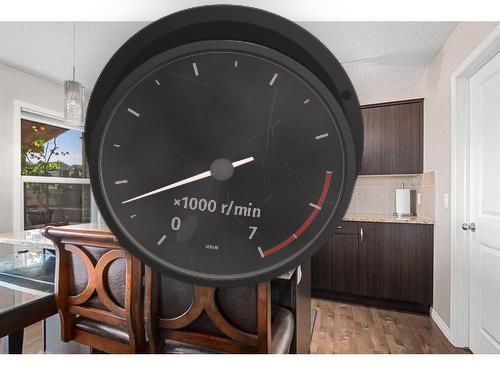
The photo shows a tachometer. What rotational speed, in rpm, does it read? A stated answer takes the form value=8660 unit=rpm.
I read value=750 unit=rpm
